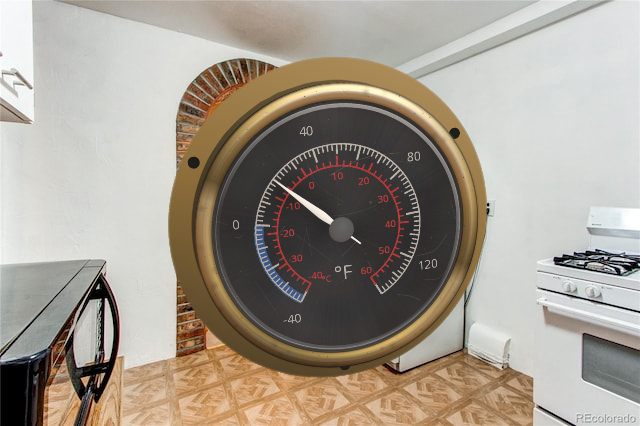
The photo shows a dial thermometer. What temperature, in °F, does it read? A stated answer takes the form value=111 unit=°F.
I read value=20 unit=°F
